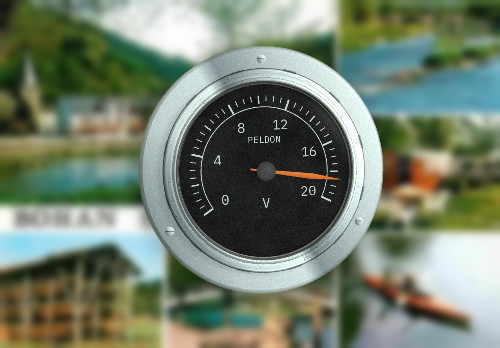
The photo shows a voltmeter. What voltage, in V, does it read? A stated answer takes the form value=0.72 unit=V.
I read value=18.5 unit=V
